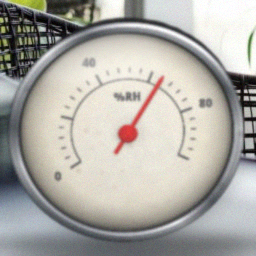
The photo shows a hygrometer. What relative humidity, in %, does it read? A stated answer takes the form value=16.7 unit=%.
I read value=64 unit=%
